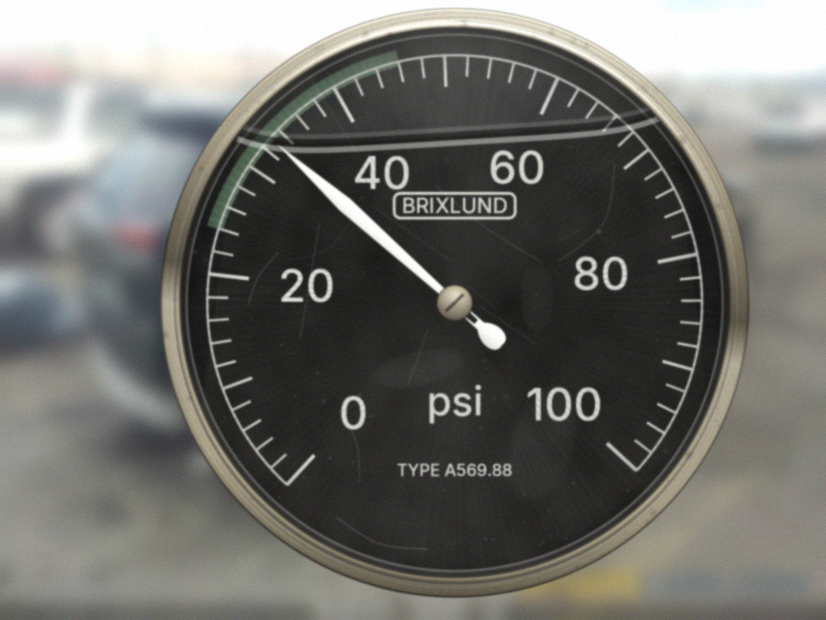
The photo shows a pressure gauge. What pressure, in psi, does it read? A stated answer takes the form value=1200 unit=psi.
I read value=33 unit=psi
